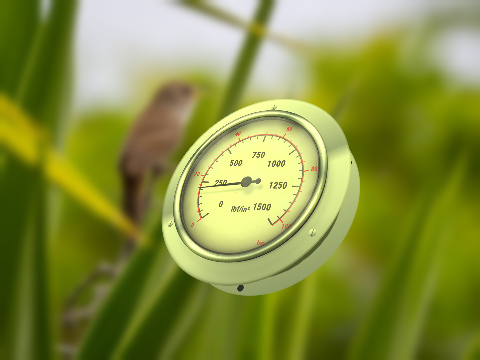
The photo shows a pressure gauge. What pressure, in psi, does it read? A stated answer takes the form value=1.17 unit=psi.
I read value=200 unit=psi
